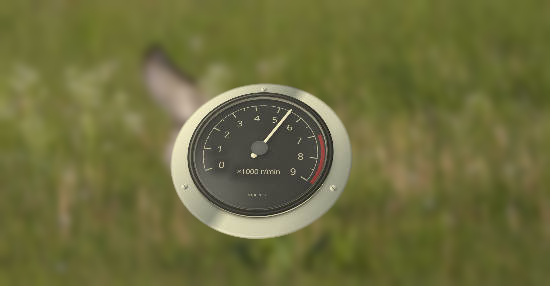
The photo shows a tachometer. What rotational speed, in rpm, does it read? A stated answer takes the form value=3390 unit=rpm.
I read value=5500 unit=rpm
